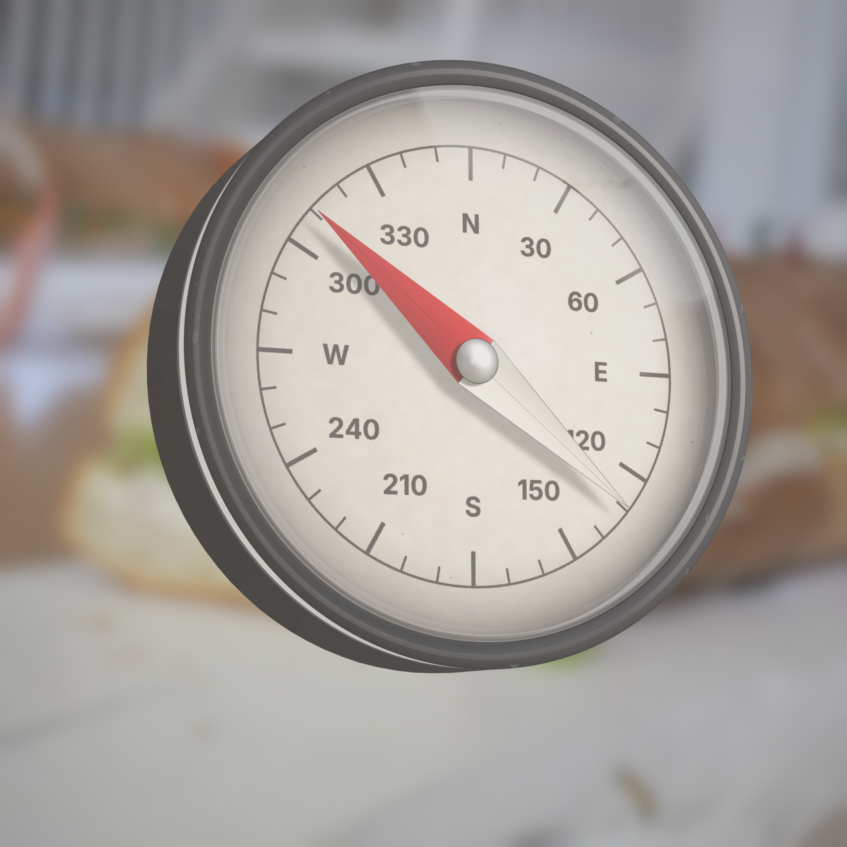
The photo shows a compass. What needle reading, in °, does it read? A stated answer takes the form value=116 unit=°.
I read value=310 unit=°
